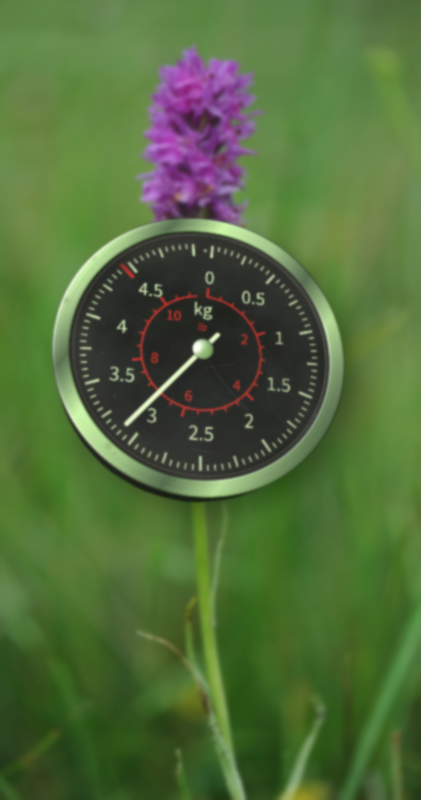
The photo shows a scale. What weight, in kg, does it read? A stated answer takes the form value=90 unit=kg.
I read value=3.1 unit=kg
